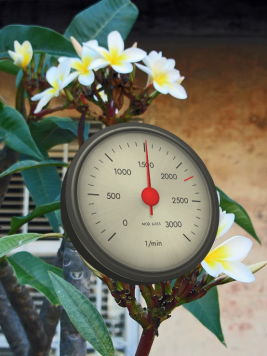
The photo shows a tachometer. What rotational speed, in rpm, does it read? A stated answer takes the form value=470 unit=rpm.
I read value=1500 unit=rpm
